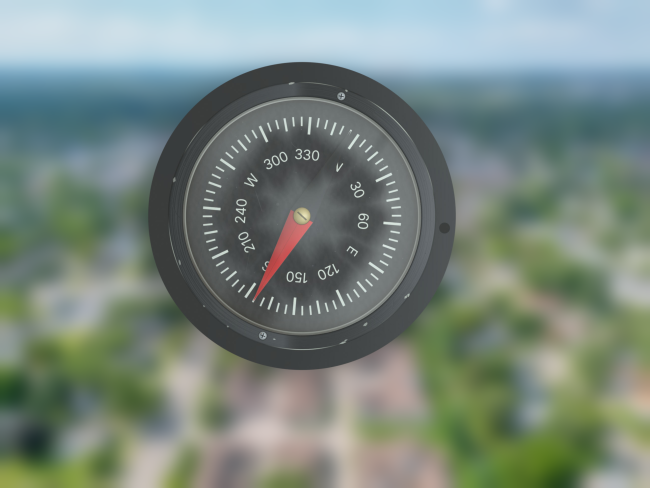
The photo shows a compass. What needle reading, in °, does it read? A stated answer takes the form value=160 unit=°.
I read value=175 unit=°
